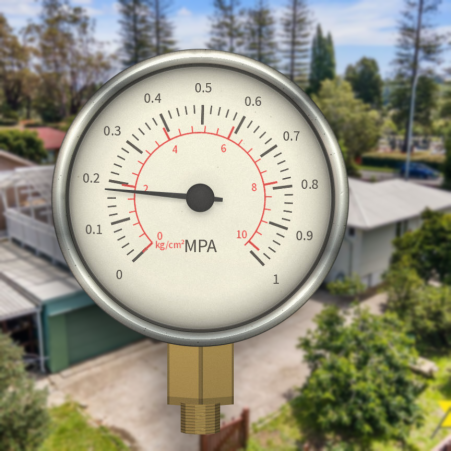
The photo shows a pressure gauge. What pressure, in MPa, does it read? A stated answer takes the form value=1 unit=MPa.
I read value=0.18 unit=MPa
